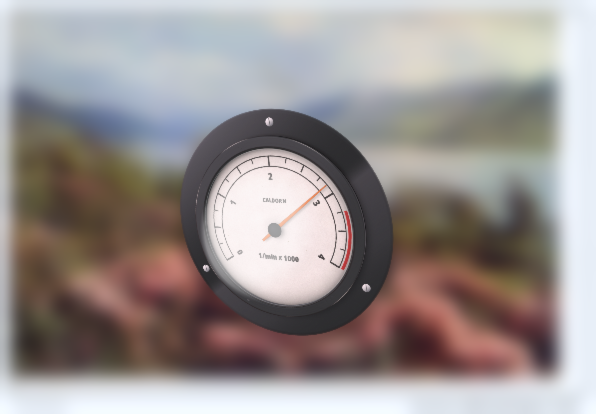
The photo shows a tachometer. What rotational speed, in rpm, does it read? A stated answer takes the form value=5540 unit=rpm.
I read value=2875 unit=rpm
